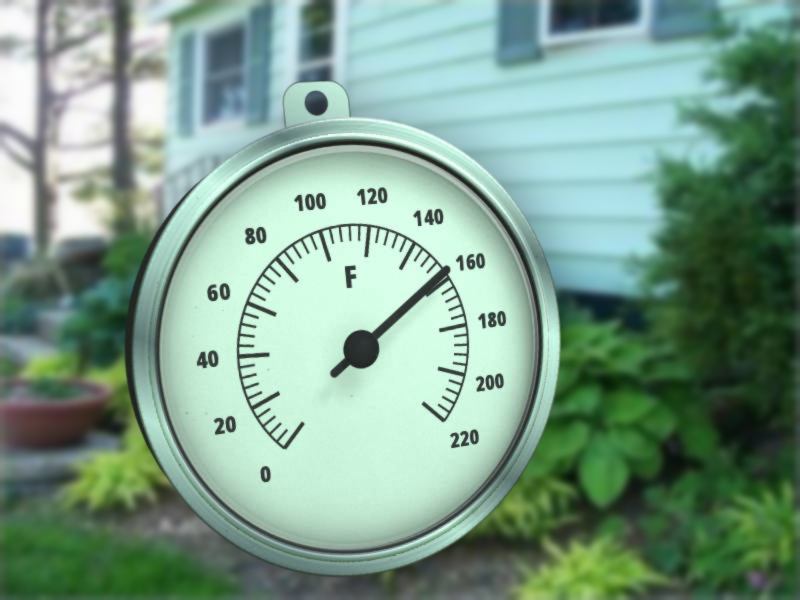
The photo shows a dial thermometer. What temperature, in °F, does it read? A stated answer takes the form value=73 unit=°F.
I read value=156 unit=°F
